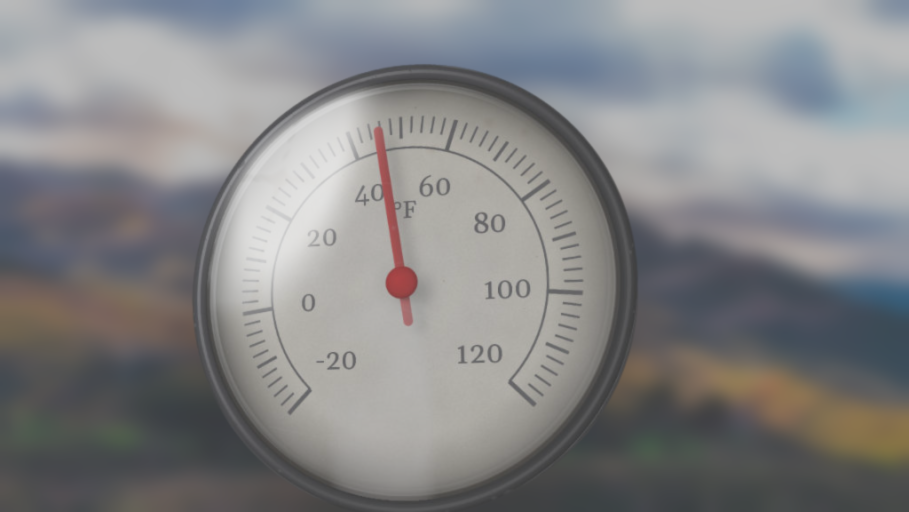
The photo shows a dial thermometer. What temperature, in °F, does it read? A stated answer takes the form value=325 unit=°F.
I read value=46 unit=°F
